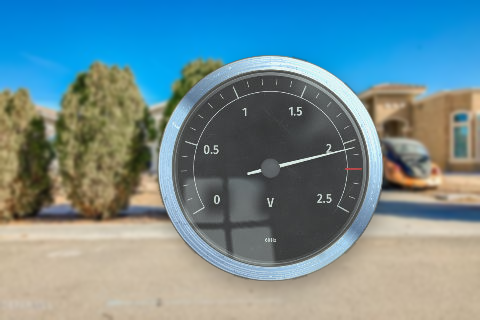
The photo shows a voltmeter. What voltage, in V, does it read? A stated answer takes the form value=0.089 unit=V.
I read value=2.05 unit=V
